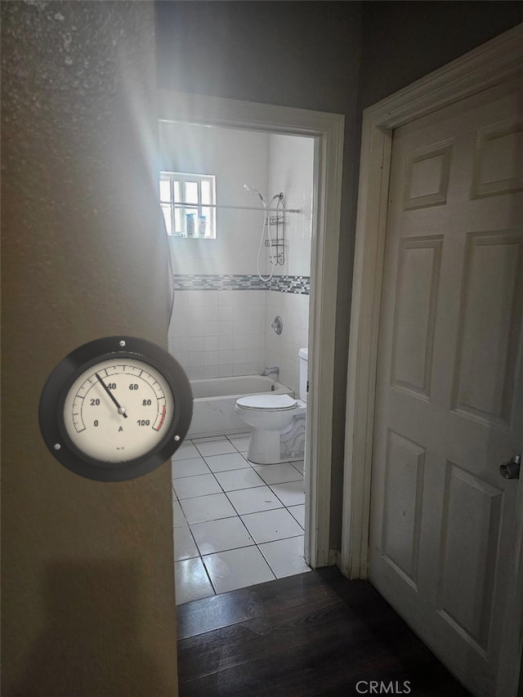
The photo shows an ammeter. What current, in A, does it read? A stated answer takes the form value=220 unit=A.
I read value=35 unit=A
